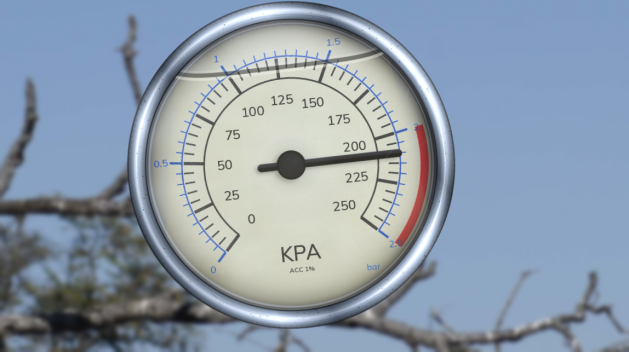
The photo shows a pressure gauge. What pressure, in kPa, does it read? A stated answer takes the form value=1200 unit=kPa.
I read value=210 unit=kPa
